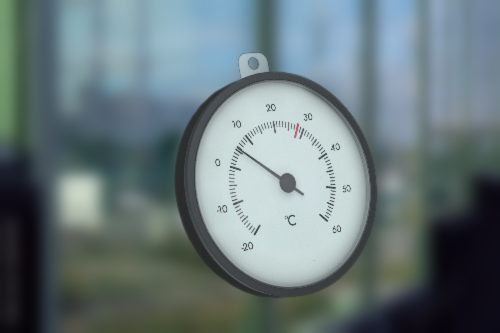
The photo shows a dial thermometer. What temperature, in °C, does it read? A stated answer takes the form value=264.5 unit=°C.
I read value=5 unit=°C
